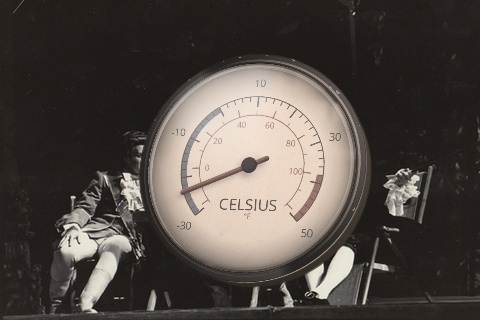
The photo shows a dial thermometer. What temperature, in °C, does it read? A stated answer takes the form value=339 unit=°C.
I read value=-24 unit=°C
